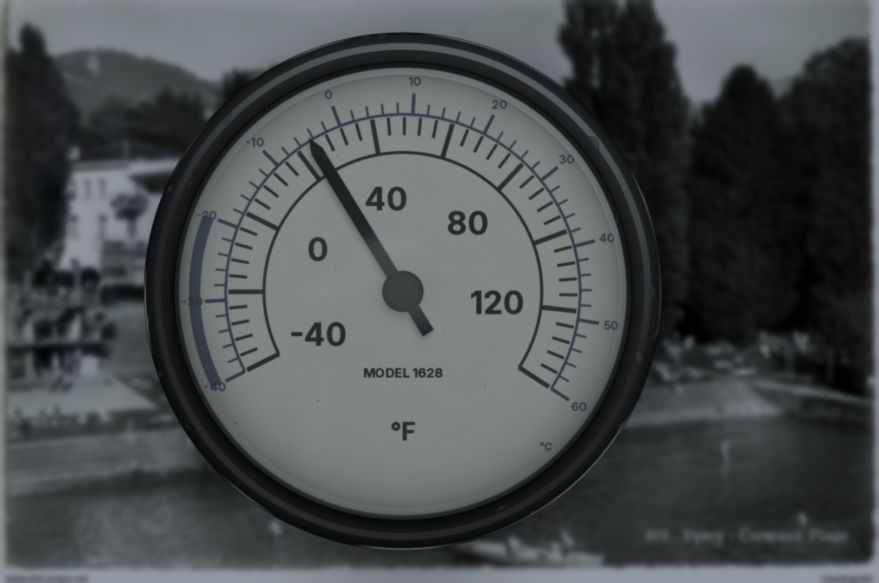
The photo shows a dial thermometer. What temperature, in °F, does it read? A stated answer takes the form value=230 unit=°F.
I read value=24 unit=°F
